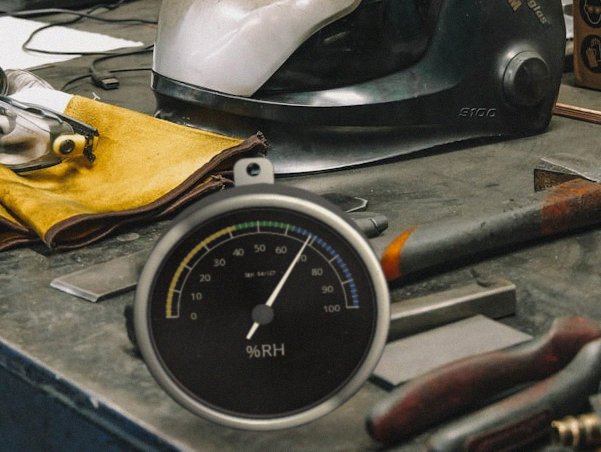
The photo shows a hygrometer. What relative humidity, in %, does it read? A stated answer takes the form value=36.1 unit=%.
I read value=68 unit=%
